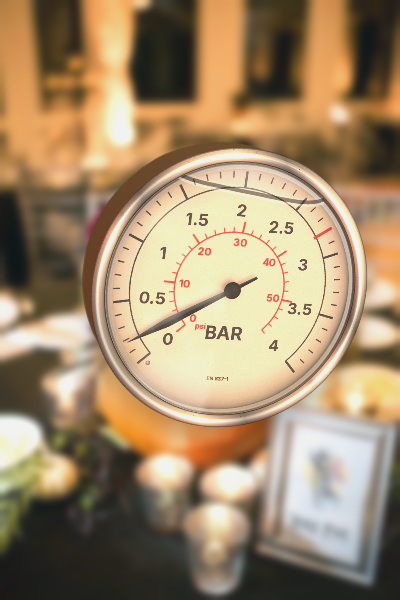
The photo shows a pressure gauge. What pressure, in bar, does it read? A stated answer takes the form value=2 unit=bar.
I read value=0.2 unit=bar
